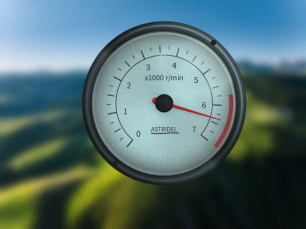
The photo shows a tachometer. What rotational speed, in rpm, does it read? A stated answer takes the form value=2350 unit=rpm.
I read value=6375 unit=rpm
